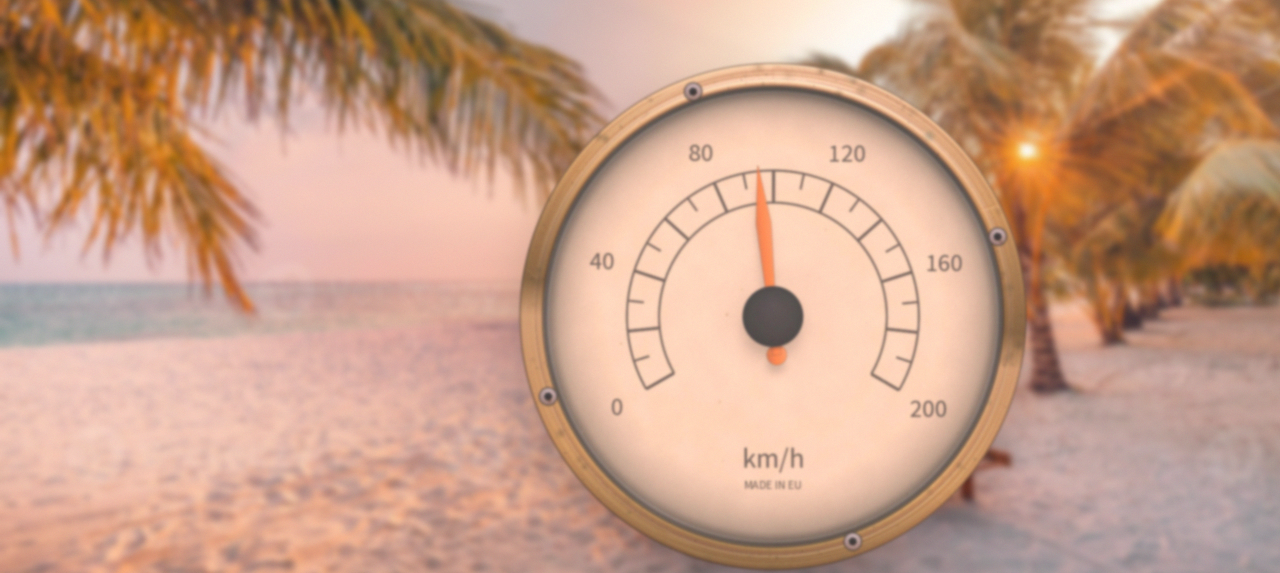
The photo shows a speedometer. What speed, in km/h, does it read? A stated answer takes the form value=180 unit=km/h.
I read value=95 unit=km/h
